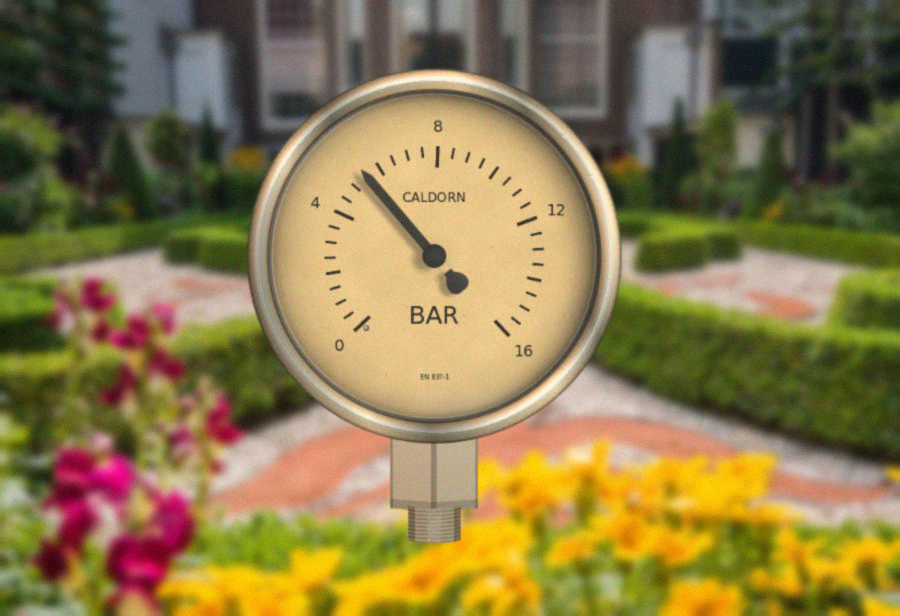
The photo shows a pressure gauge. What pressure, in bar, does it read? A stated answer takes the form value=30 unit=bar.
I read value=5.5 unit=bar
